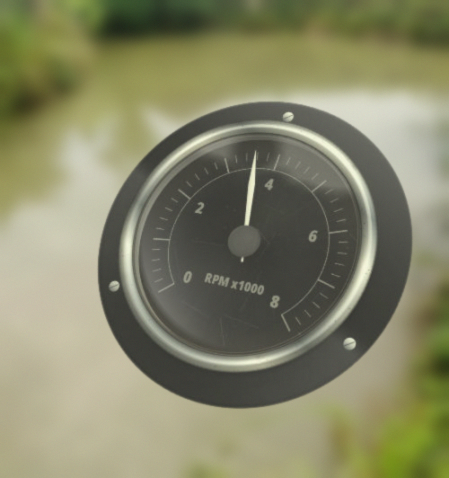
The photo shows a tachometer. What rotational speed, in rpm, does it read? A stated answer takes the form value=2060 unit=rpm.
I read value=3600 unit=rpm
